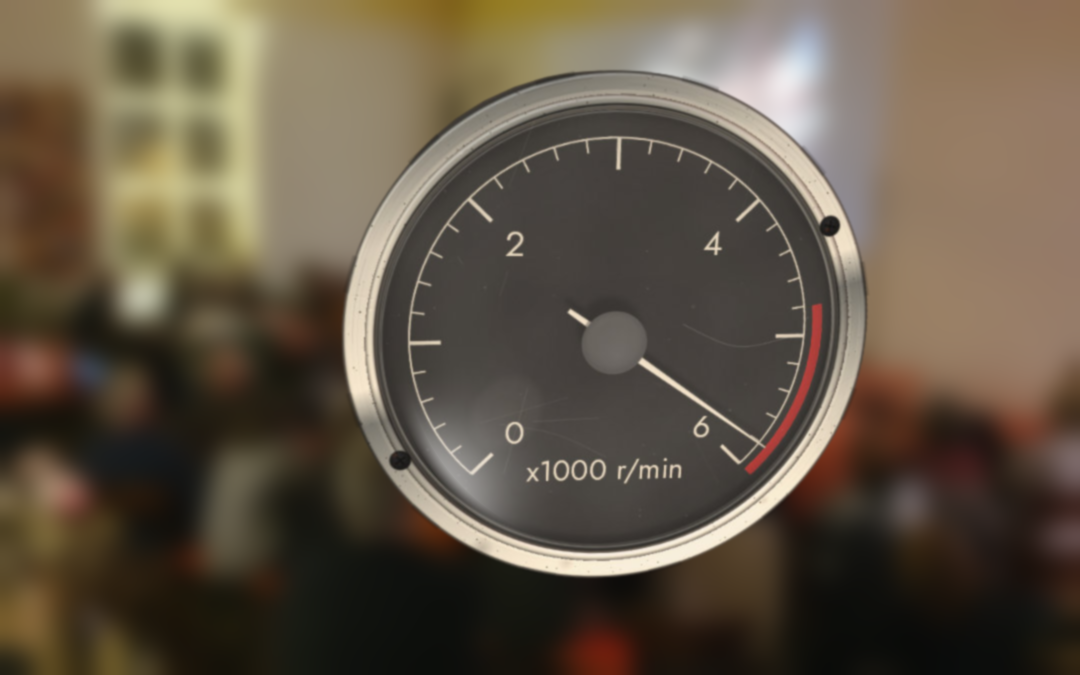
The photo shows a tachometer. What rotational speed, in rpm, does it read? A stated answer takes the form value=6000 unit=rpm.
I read value=5800 unit=rpm
